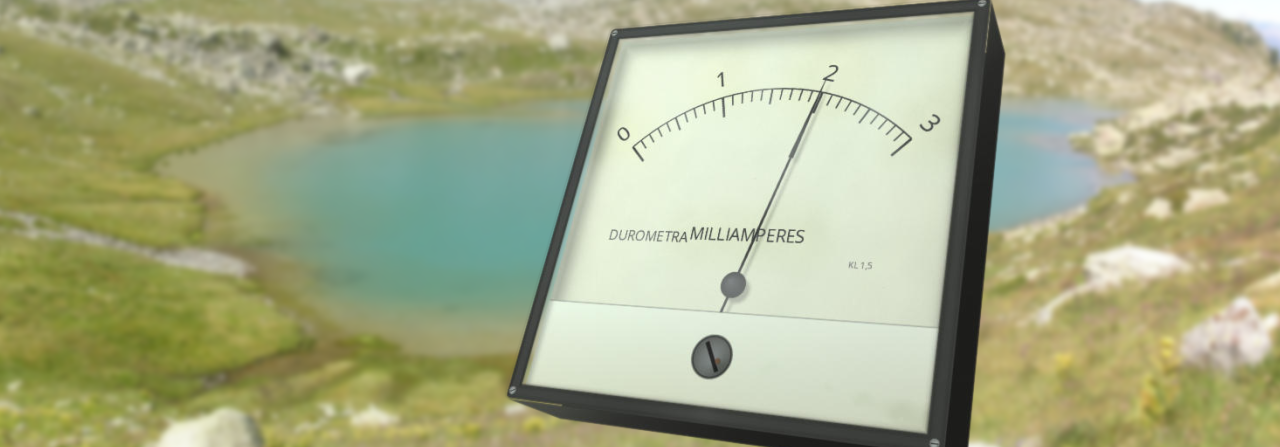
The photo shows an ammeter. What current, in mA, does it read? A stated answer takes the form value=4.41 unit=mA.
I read value=2 unit=mA
